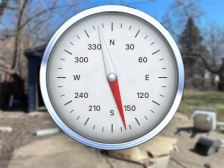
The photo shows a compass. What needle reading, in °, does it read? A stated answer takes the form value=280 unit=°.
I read value=165 unit=°
